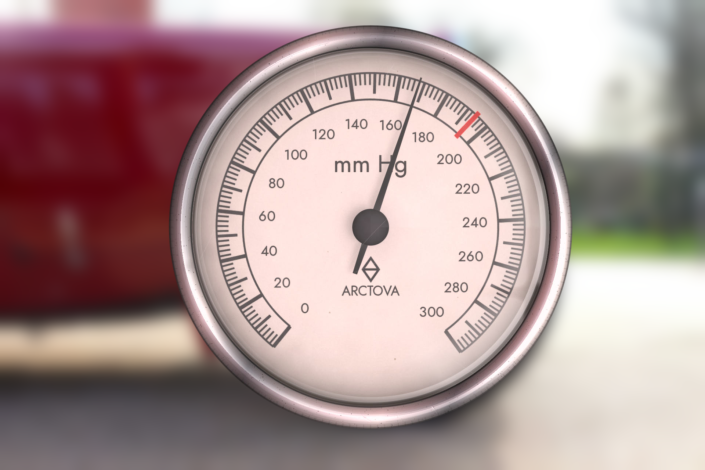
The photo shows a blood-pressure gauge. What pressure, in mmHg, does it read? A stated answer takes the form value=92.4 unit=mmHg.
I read value=168 unit=mmHg
